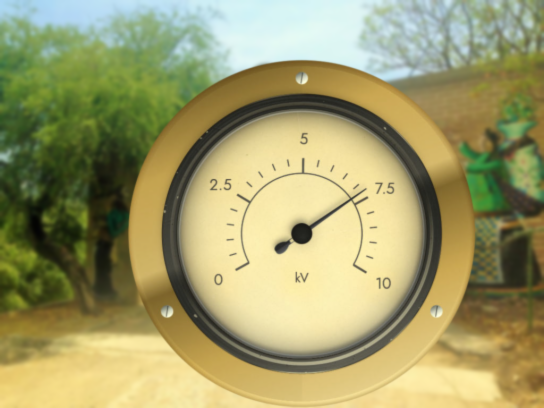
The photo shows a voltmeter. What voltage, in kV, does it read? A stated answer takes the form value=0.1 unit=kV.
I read value=7.25 unit=kV
